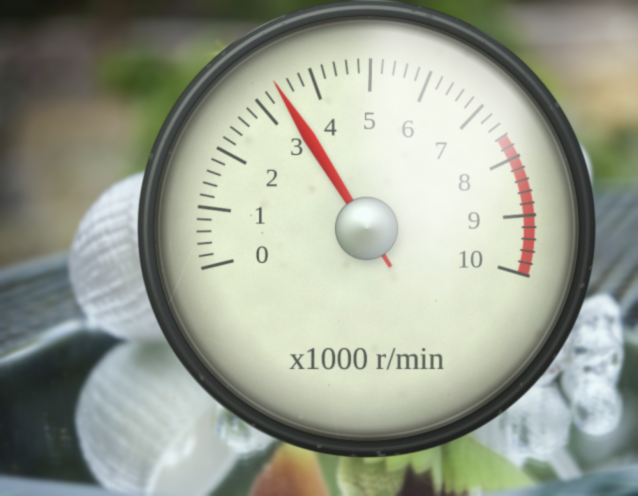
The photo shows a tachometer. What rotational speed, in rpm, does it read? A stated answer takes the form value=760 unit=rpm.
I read value=3400 unit=rpm
